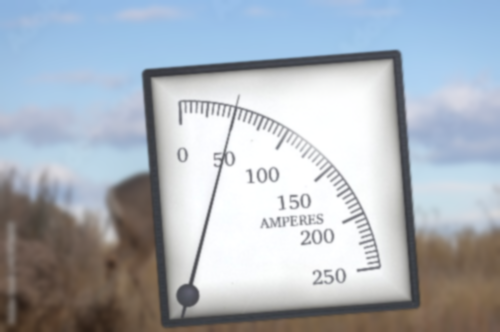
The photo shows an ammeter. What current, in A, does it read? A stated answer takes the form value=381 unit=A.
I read value=50 unit=A
